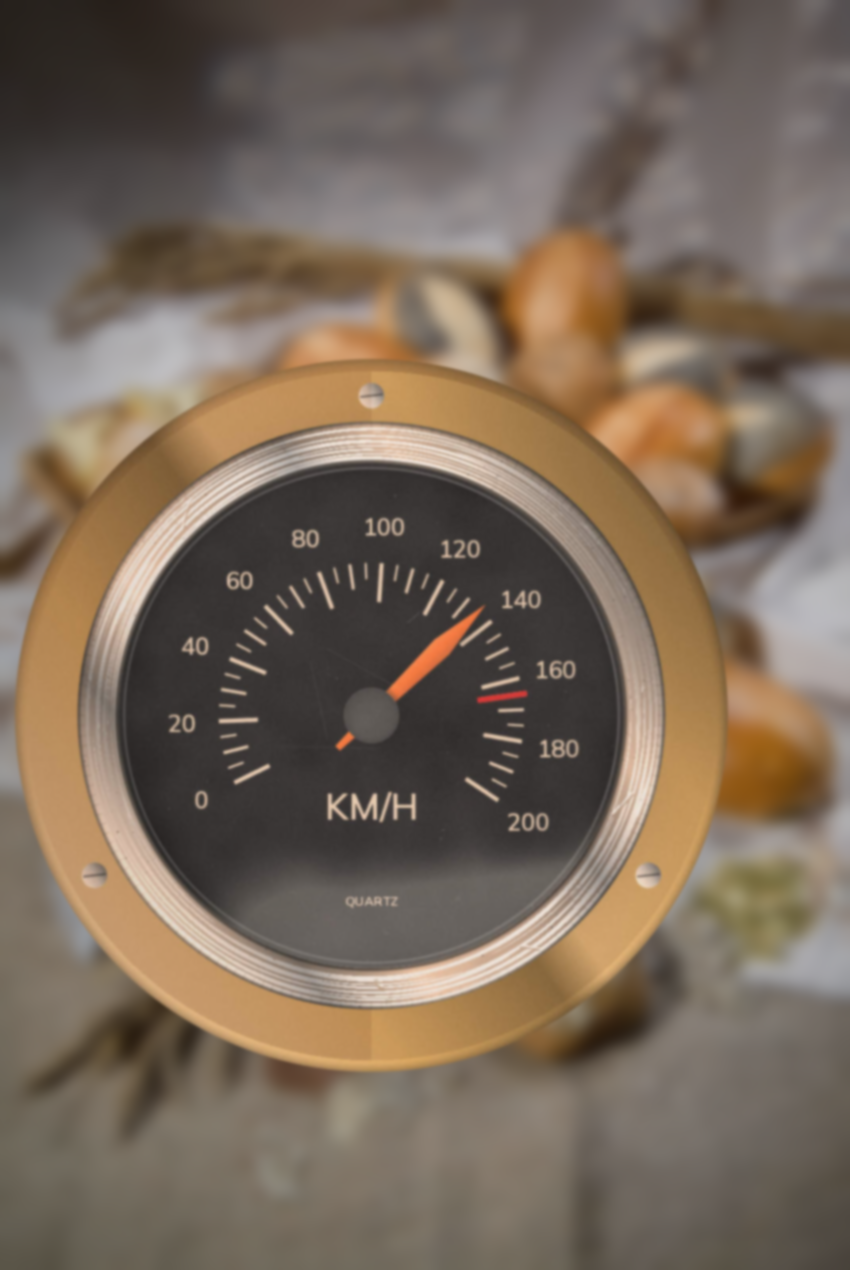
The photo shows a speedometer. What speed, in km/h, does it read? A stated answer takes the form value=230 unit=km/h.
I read value=135 unit=km/h
